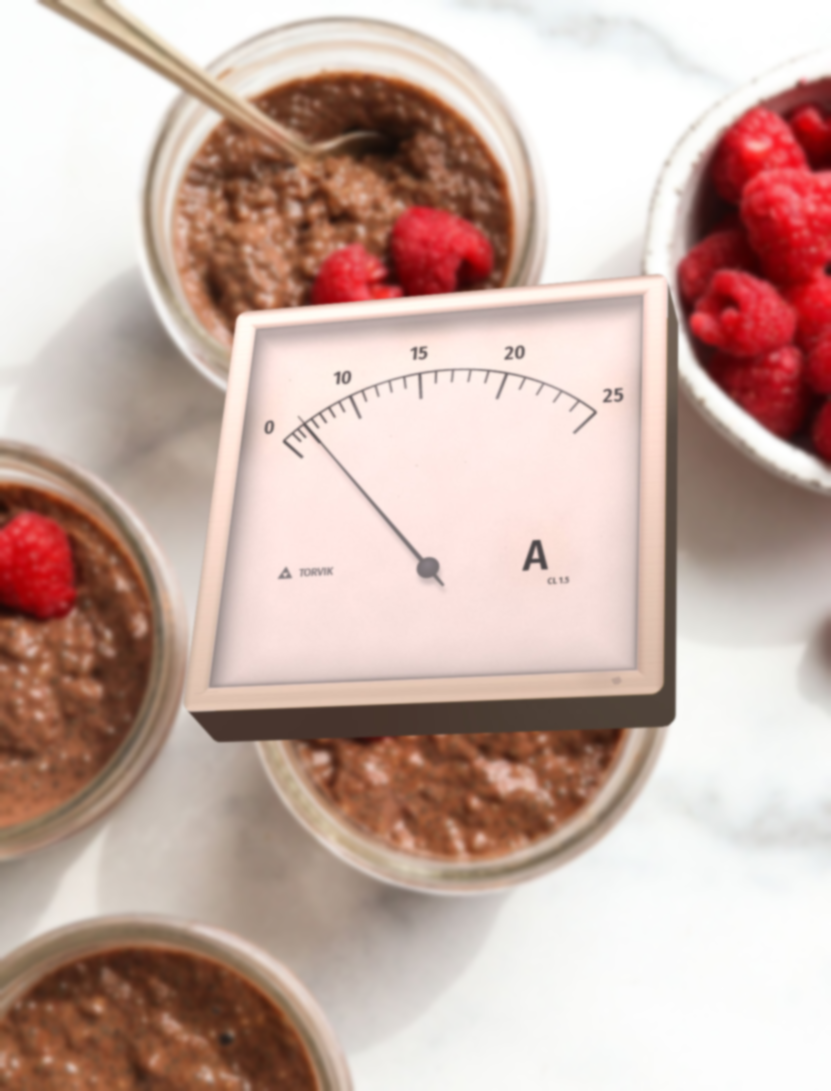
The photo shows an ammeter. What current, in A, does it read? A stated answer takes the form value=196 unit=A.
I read value=5 unit=A
